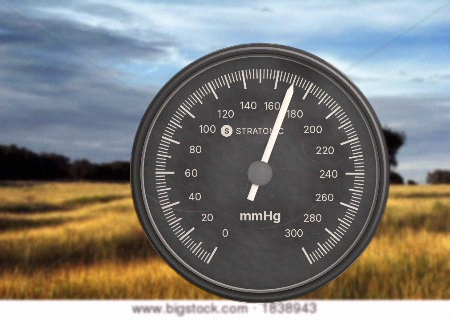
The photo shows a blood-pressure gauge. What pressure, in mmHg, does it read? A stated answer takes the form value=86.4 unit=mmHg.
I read value=170 unit=mmHg
